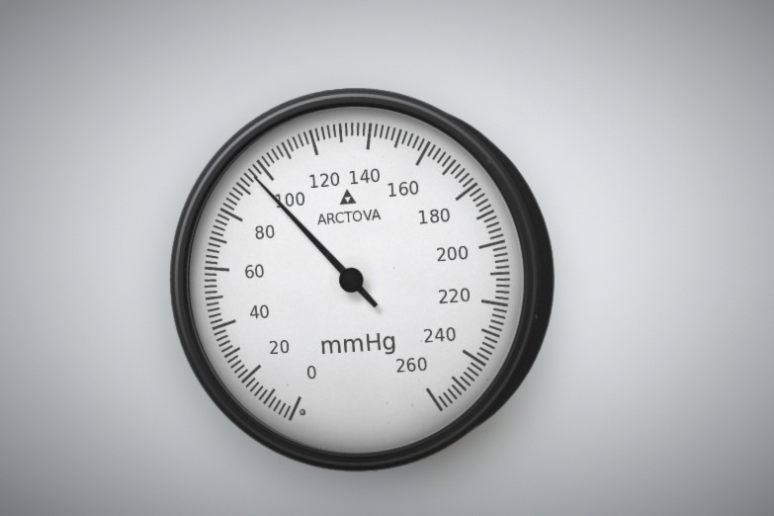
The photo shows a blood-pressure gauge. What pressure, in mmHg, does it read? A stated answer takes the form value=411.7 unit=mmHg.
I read value=96 unit=mmHg
